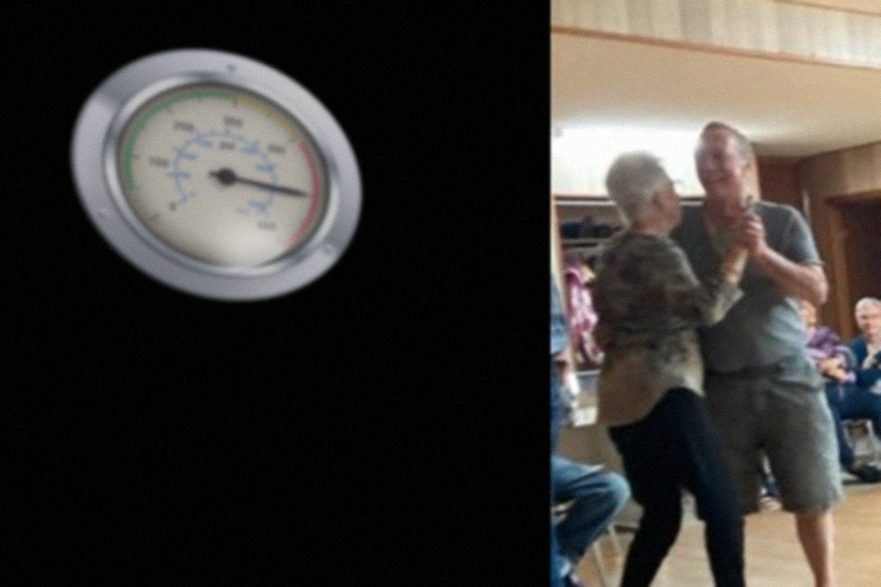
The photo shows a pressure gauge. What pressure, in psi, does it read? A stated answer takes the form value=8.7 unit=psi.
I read value=500 unit=psi
